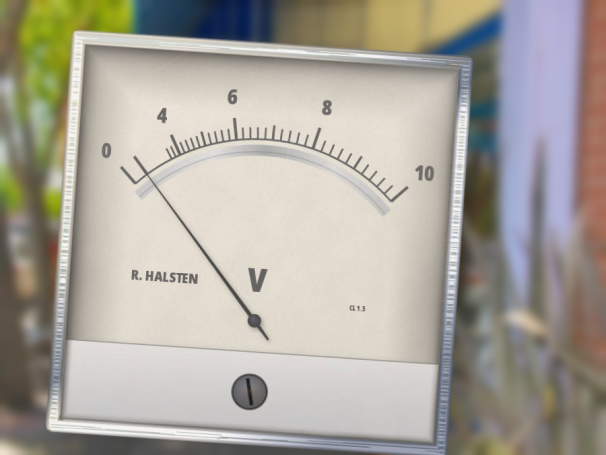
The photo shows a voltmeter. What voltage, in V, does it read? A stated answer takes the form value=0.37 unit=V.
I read value=2 unit=V
